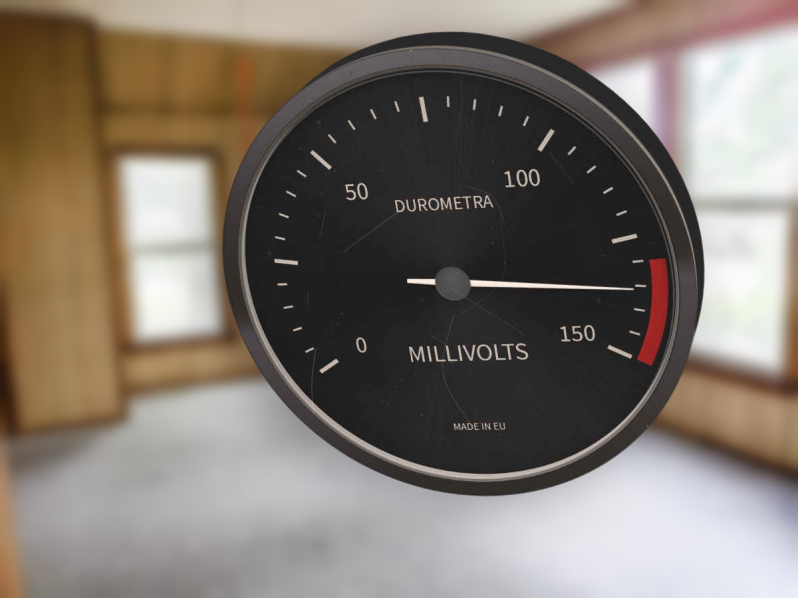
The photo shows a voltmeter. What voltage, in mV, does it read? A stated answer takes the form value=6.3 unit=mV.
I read value=135 unit=mV
